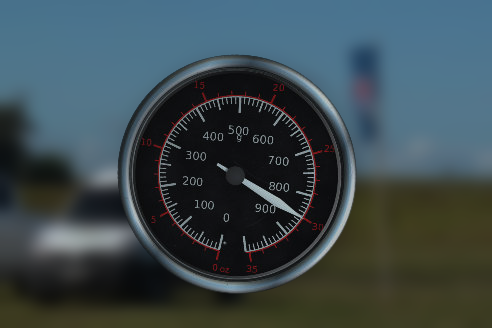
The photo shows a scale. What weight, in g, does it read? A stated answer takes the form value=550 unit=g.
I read value=850 unit=g
